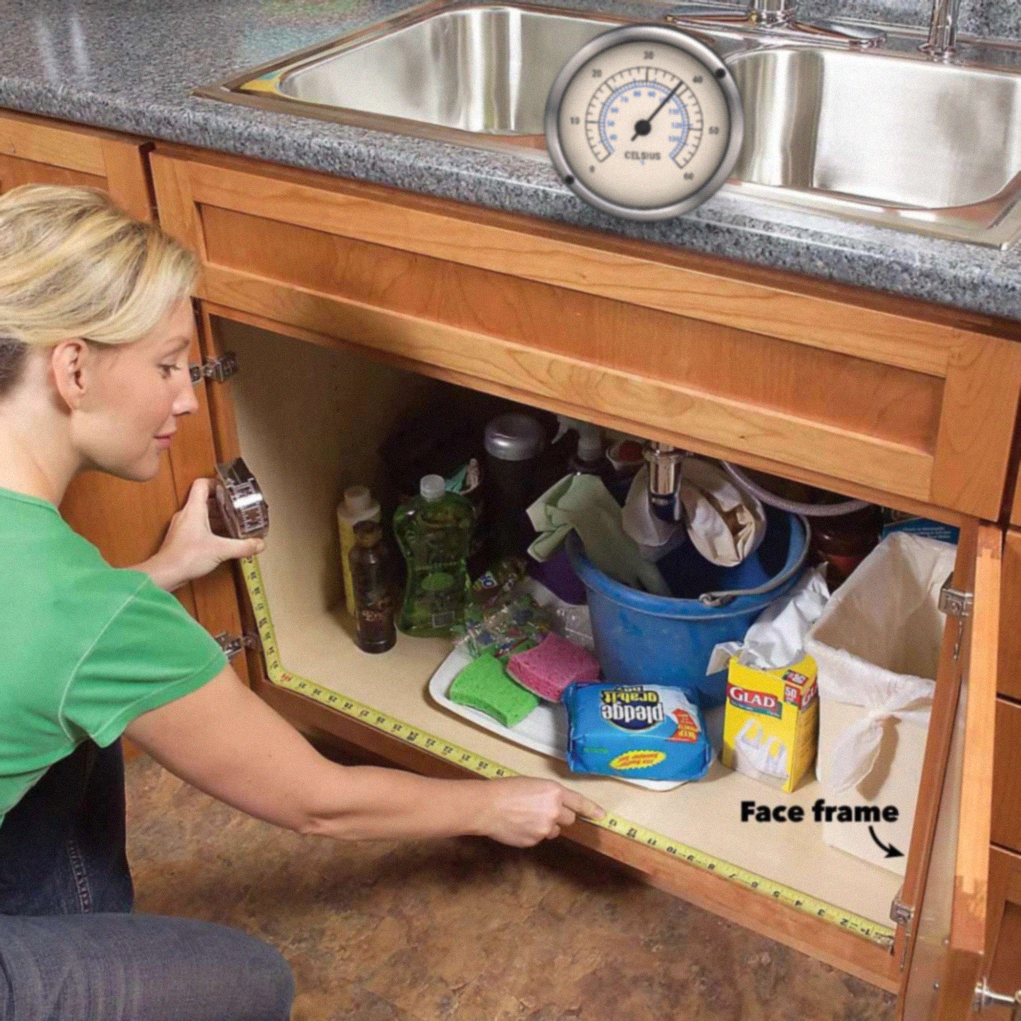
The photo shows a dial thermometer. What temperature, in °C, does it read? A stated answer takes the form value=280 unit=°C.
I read value=38 unit=°C
